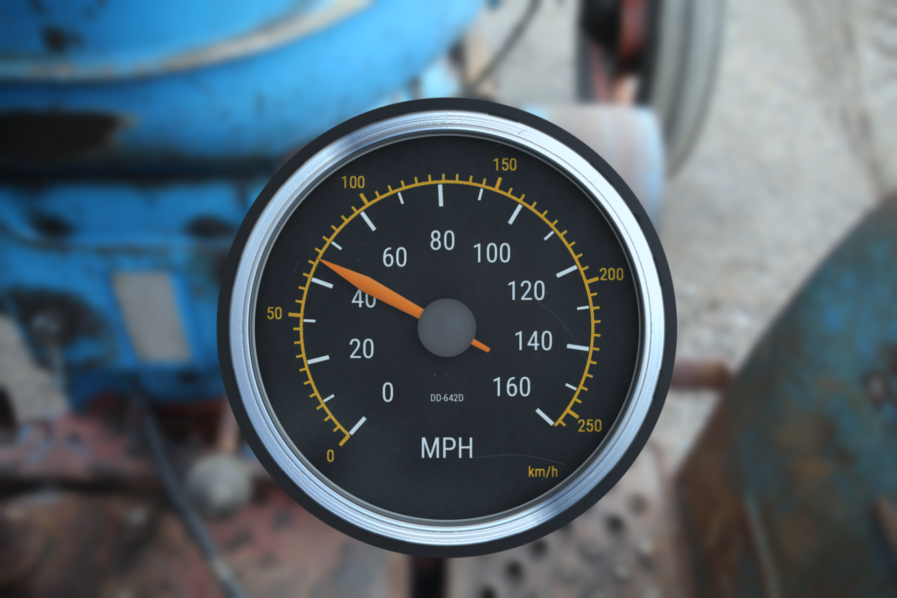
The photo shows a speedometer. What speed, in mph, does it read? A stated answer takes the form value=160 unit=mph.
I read value=45 unit=mph
